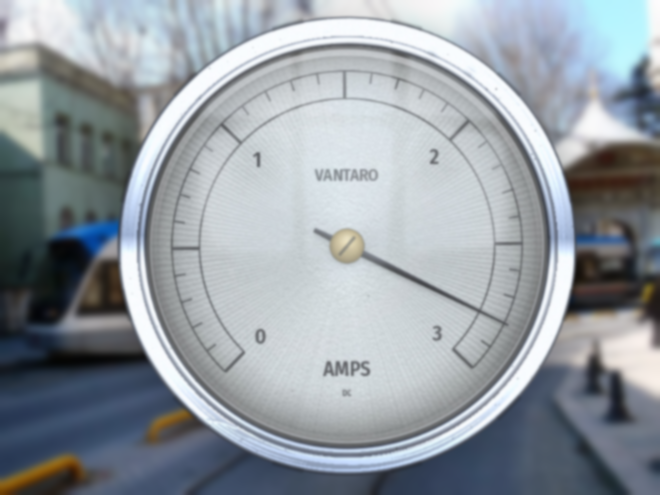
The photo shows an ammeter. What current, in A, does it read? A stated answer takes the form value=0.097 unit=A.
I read value=2.8 unit=A
